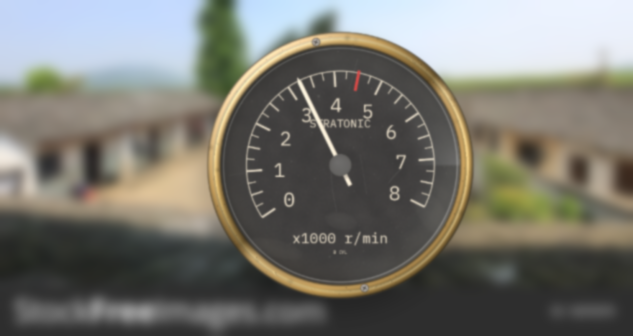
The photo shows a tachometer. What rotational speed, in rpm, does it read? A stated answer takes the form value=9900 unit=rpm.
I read value=3250 unit=rpm
